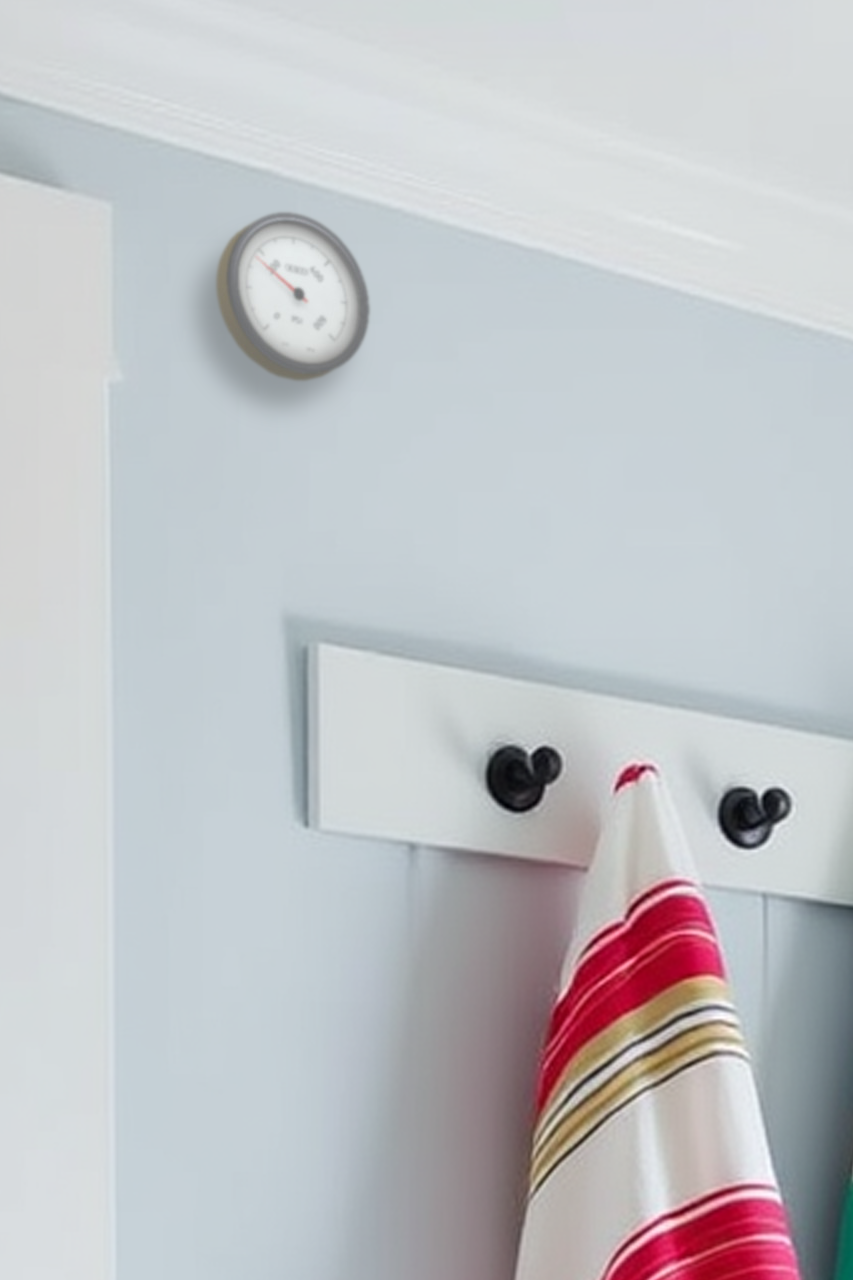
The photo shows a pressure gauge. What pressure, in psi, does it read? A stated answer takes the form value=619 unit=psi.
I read value=175 unit=psi
